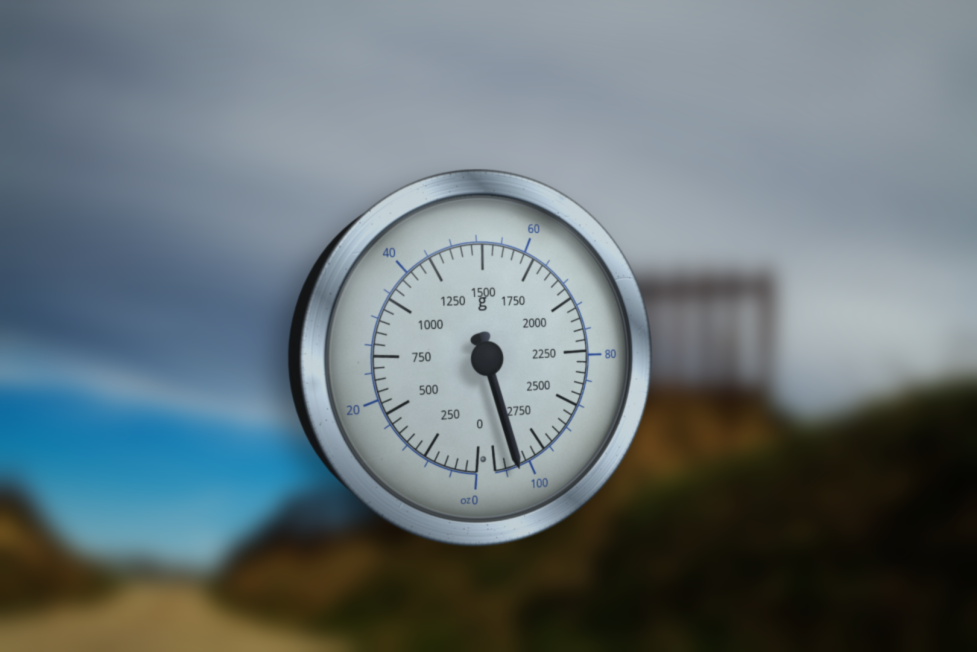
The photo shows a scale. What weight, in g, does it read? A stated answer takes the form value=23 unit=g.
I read value=2900 unit=g
